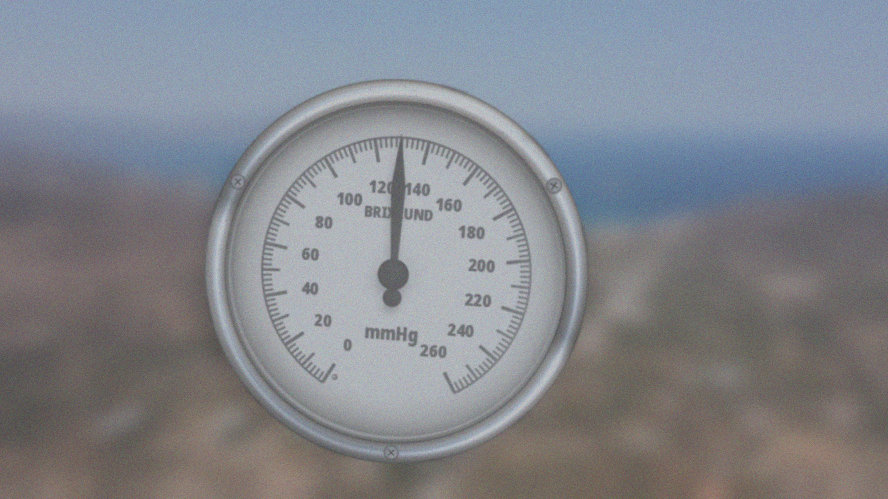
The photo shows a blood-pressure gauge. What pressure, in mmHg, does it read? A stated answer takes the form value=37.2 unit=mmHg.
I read value=130 unit=mmHg
